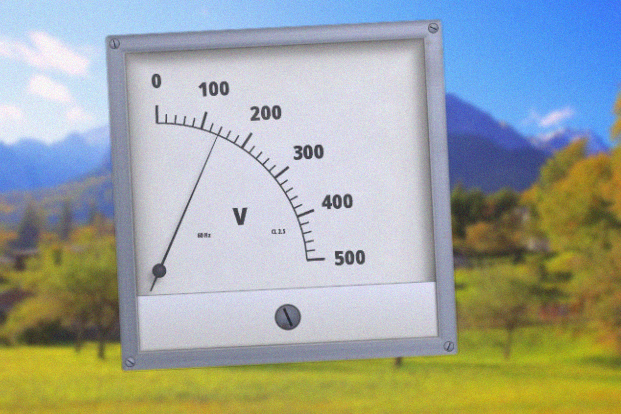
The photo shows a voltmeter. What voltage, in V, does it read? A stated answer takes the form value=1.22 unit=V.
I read value=140 unit=V
